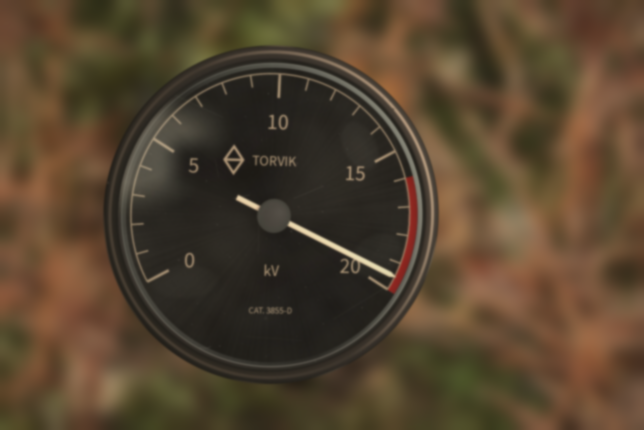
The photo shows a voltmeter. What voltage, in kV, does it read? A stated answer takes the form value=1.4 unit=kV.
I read value=19.5 unit=kV
